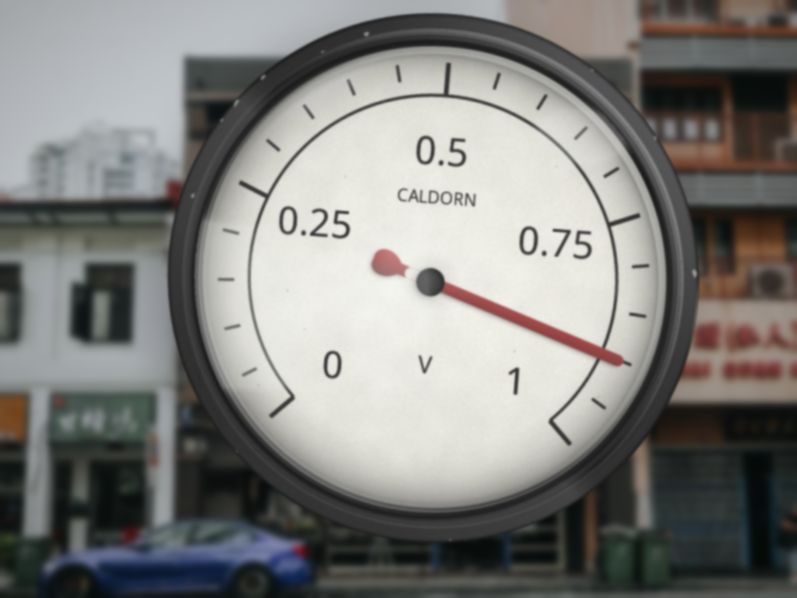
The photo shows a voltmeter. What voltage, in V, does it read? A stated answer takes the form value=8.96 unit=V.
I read value=0.9 unit=V
